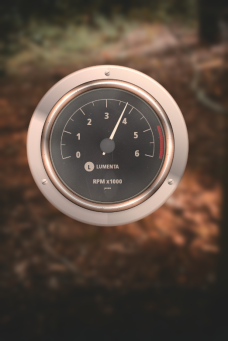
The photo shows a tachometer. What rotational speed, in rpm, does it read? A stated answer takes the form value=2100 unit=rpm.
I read value=3750 unit=rpm
